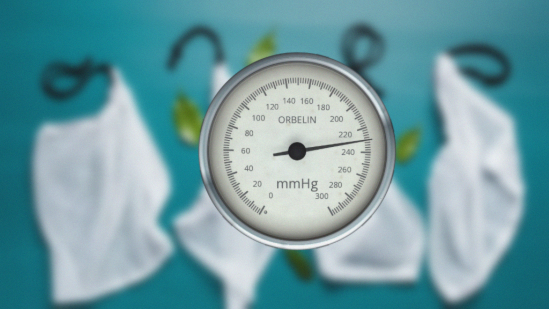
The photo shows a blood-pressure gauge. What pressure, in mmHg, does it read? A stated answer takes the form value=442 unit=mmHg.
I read value=230 unit=mmHg
